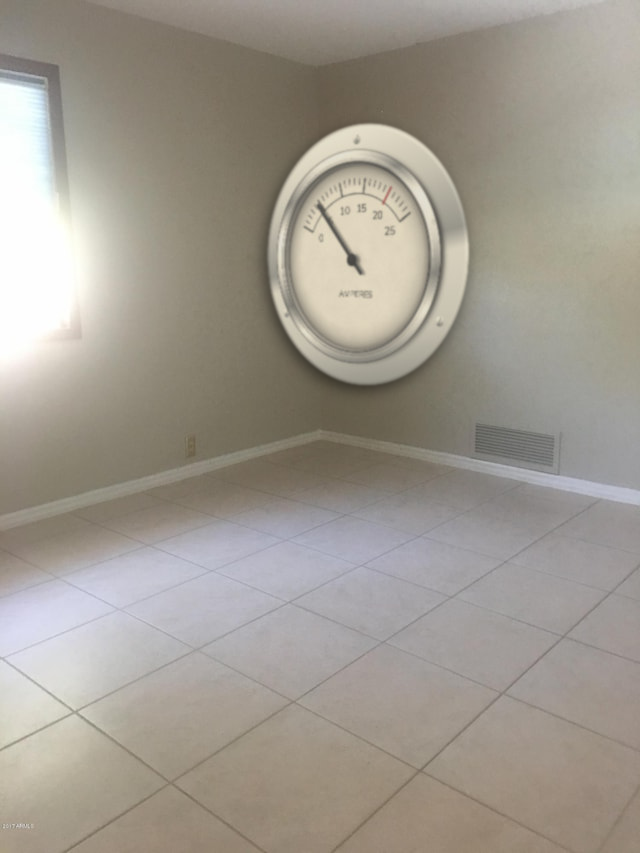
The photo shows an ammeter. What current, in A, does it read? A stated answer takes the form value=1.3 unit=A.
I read value=5 unit=A
